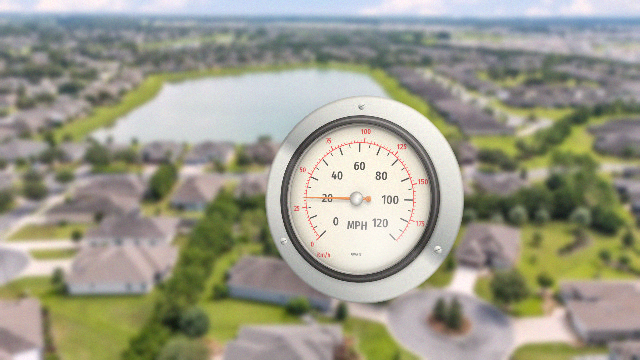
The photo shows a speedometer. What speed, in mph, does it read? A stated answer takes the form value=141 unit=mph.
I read value=20 unit=mph
